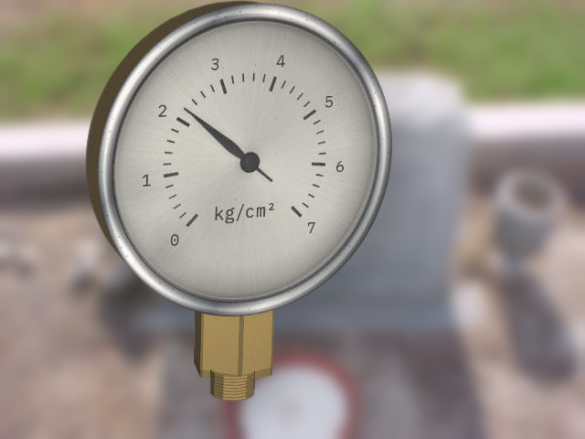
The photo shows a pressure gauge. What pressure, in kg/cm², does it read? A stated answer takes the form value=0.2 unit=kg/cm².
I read value=2.2 unit=kg/cm²
